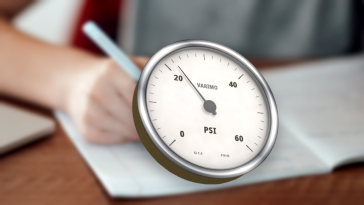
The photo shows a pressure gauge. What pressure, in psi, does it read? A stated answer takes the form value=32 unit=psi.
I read value=22 unit=psi
